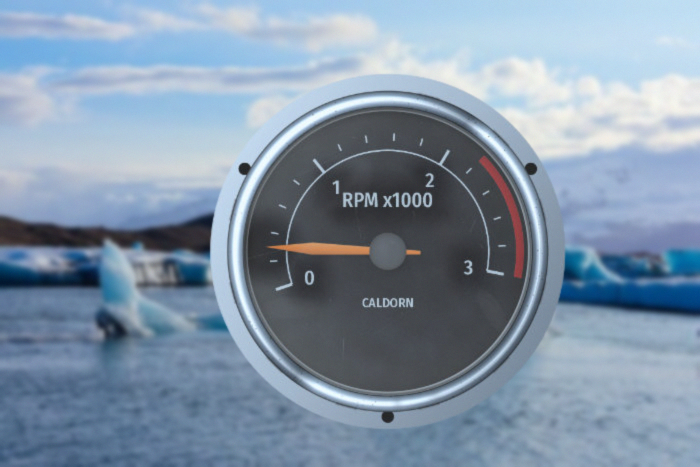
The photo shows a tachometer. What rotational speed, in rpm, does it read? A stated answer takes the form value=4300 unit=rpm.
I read value=300 unit=rpm
